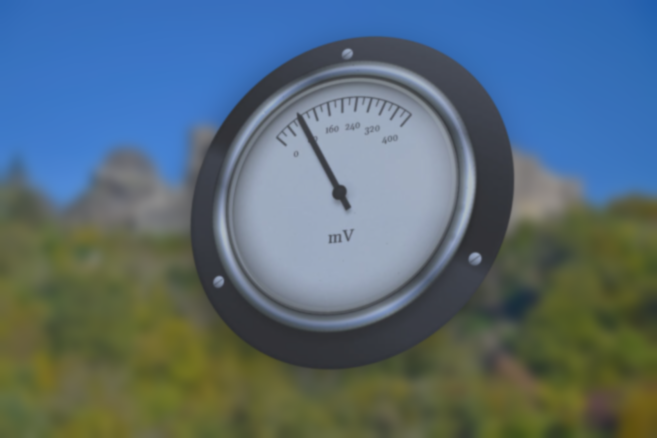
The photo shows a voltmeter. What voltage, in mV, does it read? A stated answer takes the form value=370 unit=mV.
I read value=80 unit=mV
